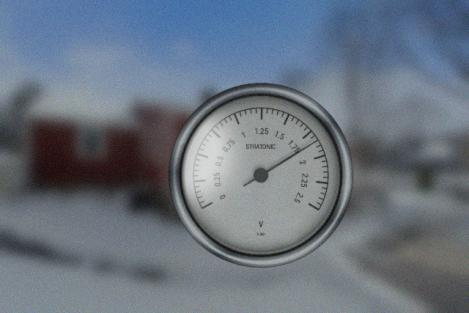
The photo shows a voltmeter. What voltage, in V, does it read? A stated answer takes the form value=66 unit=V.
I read value=1.85 unit=V
